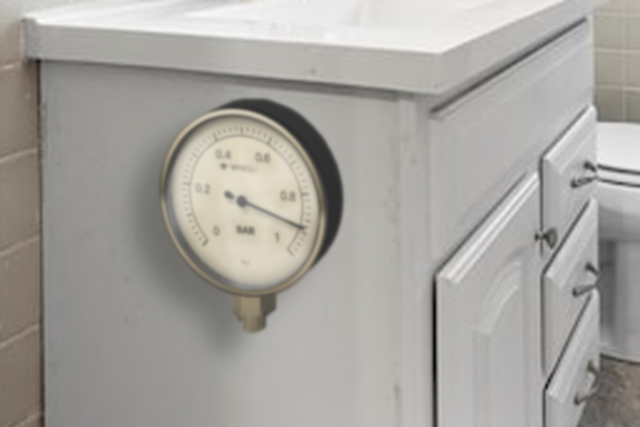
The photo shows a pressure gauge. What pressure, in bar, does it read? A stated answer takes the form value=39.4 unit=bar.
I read value=0.9 unit=bar
